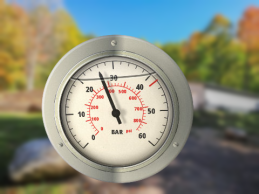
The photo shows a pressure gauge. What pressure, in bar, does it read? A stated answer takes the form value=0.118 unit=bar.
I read value=26 unit=bar
